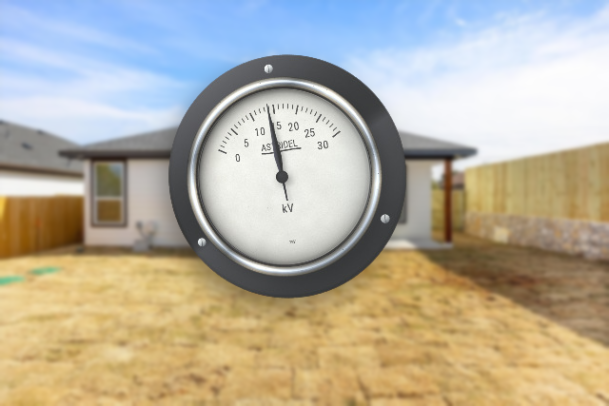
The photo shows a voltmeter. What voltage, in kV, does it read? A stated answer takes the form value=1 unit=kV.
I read value=14 unit=kV
